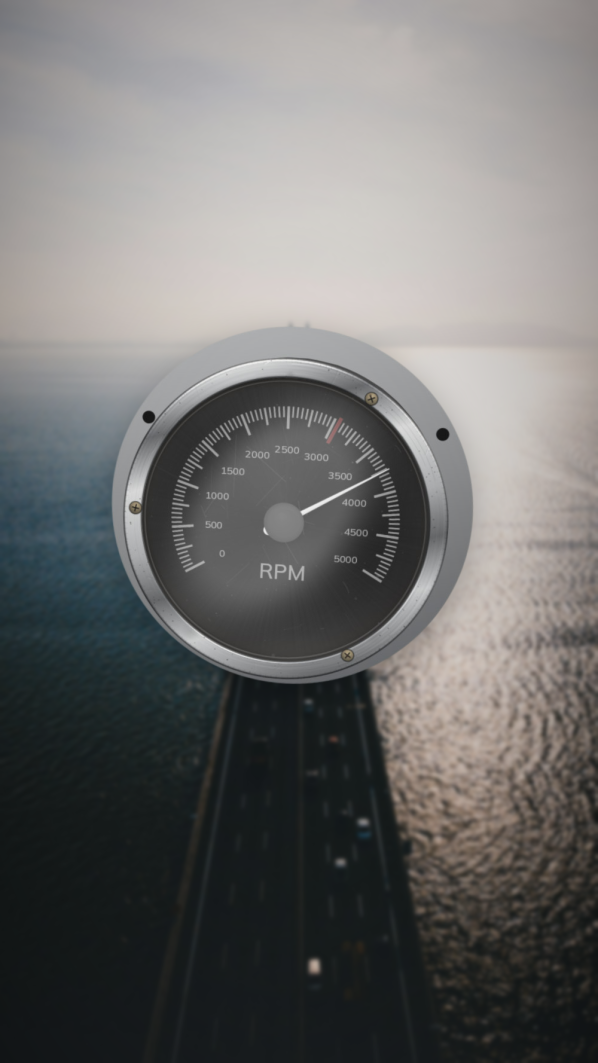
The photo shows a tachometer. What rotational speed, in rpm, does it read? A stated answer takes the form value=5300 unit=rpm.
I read value=3750 unit=rpm
